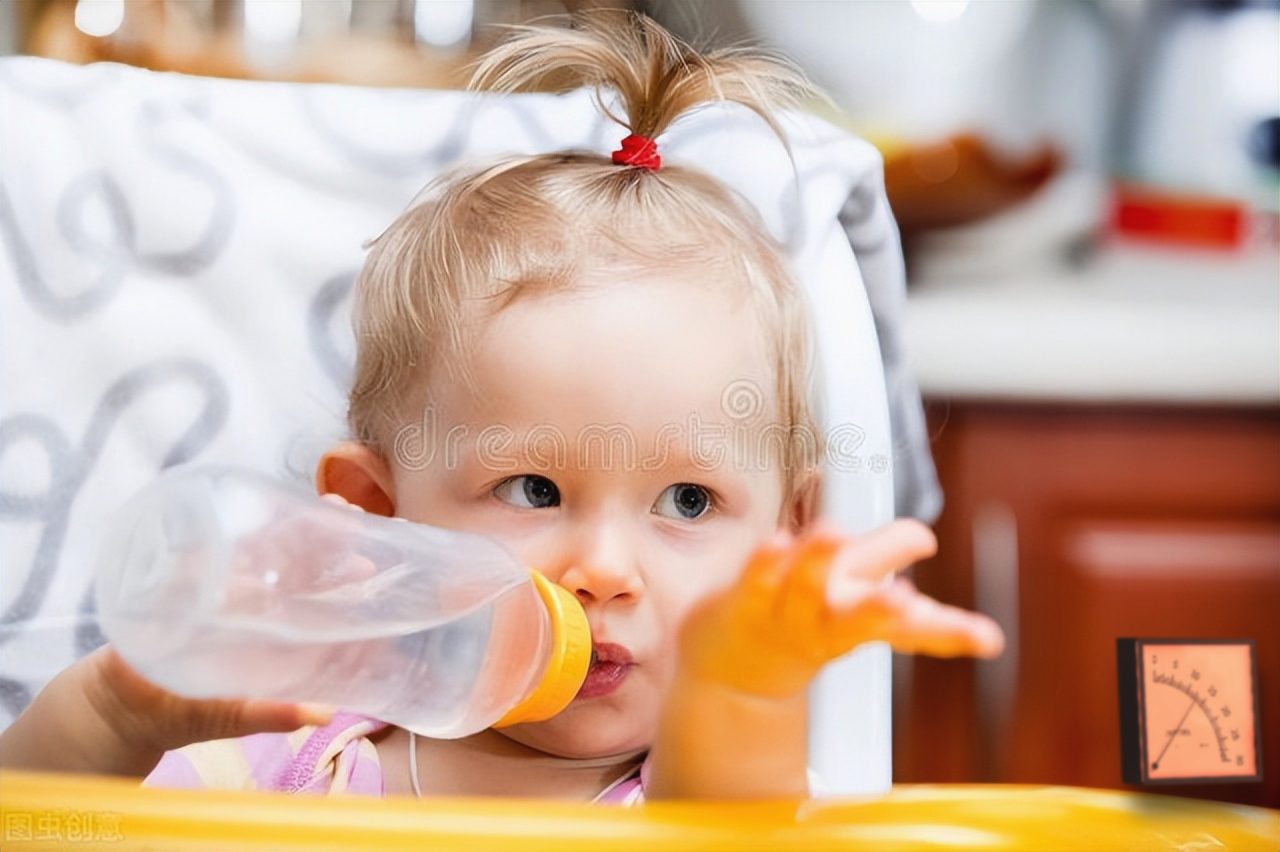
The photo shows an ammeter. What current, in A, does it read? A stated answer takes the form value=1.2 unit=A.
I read value=12.5 unit=A
